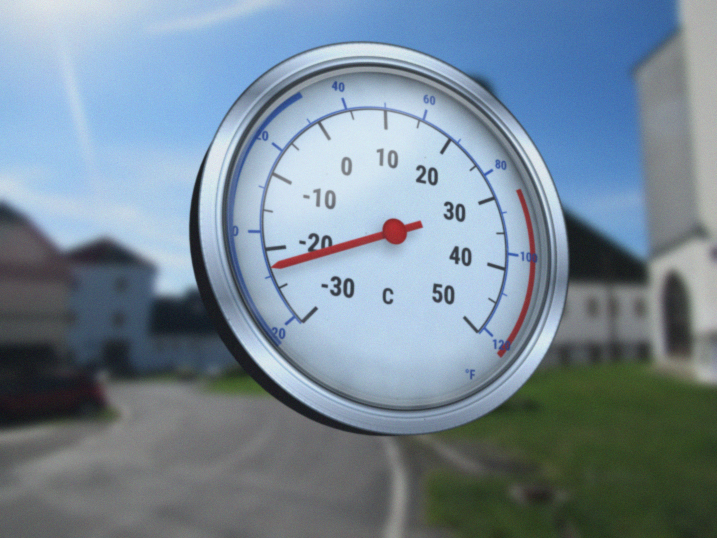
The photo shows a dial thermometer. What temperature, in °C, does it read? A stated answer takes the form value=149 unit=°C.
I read value=-22.5 unit=°C
